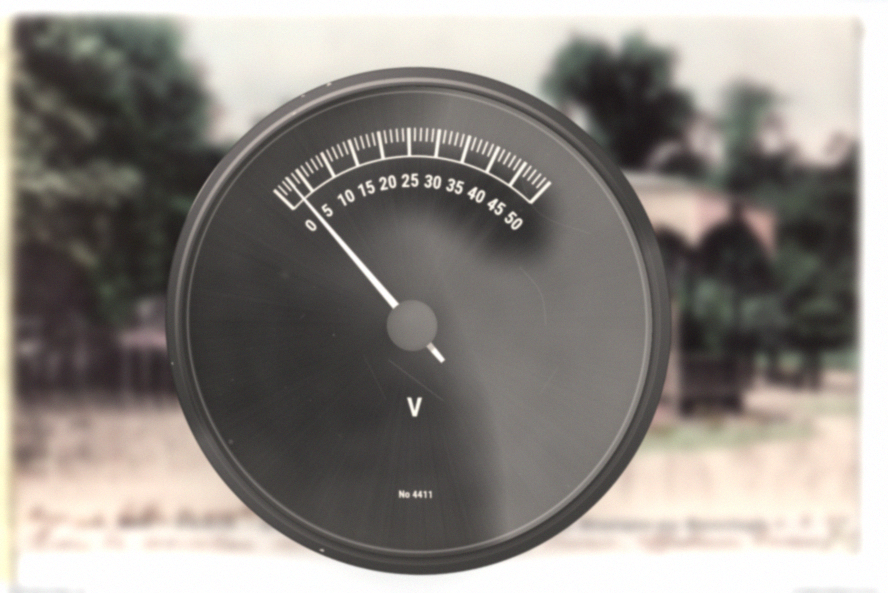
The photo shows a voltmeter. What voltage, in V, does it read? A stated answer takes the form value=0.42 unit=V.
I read value=3 unit=V
